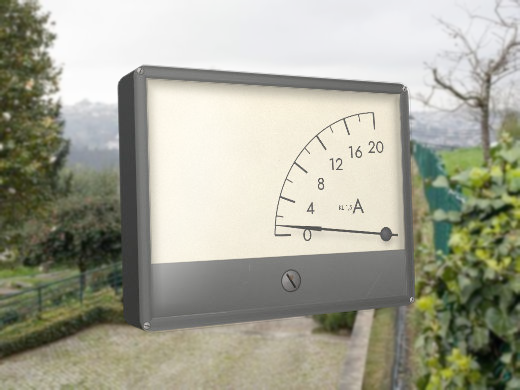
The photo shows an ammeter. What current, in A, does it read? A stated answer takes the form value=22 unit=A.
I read value=1 unit=A
